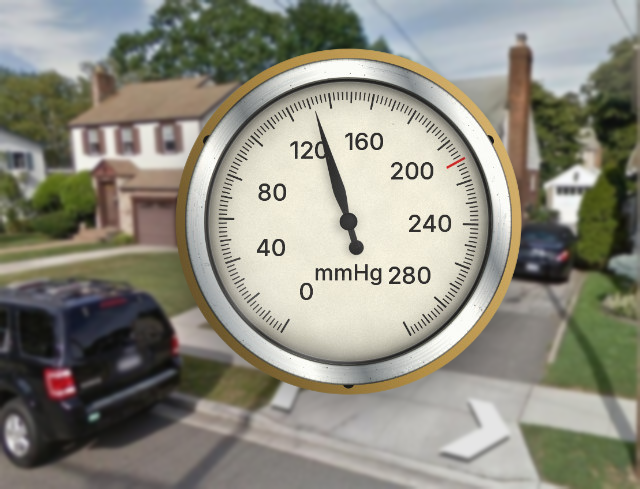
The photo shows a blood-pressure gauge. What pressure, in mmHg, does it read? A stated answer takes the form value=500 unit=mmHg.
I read value=132 unit=mmHg
